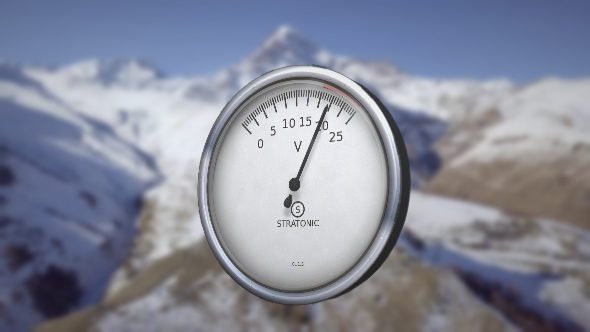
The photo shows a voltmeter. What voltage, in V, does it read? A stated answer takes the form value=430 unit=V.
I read value=20 unit=V
